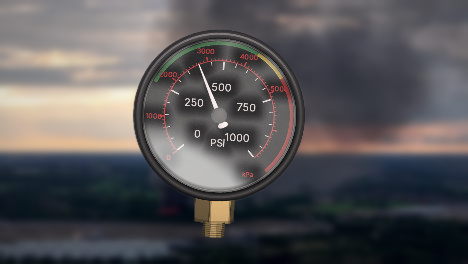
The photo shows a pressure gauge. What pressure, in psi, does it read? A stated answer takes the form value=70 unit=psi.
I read value=400 unit=psi
